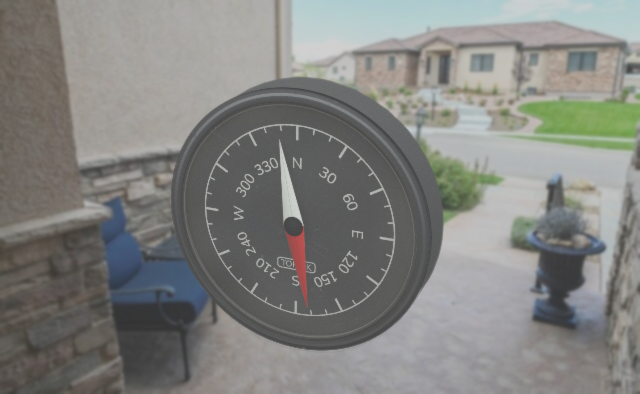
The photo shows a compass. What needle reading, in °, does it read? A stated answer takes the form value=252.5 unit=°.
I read value=170 unit=°
